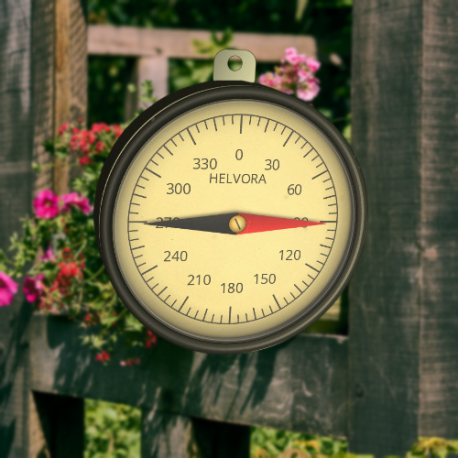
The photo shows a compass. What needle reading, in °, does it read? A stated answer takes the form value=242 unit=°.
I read value=90 unit=°
